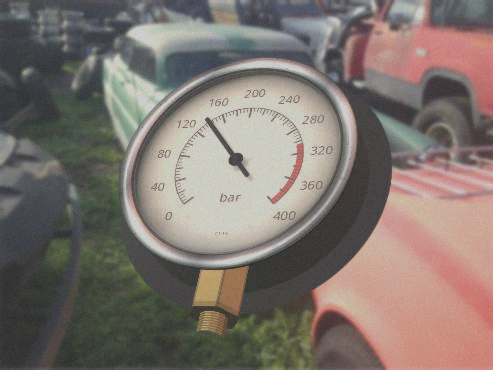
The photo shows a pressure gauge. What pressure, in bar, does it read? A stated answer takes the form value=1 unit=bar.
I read value=140 unit=bar
